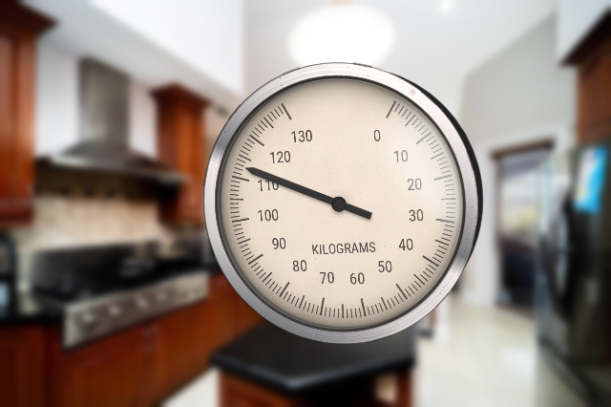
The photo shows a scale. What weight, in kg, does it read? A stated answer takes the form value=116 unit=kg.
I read value=113 unit=kg
